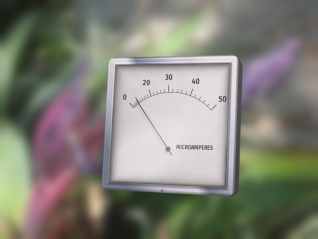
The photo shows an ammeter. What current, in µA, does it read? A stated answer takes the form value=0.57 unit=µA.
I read value=10 unit=µA
